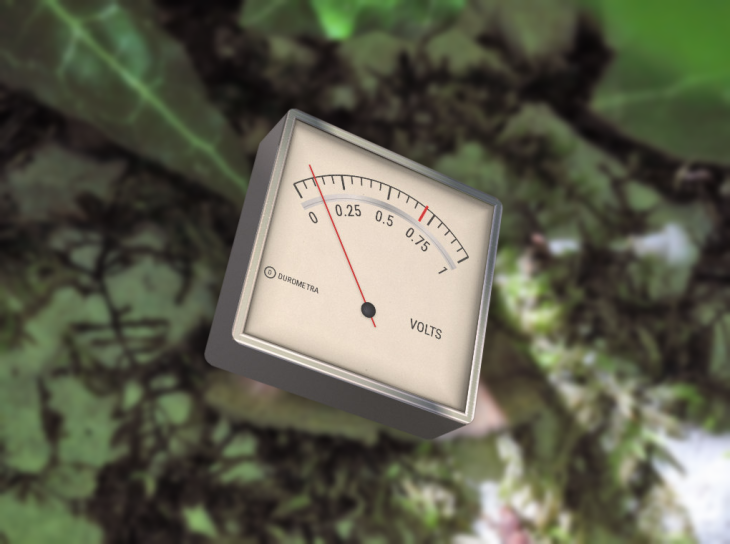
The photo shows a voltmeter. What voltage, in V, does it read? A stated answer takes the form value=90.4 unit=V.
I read value=0.1 unit=V
